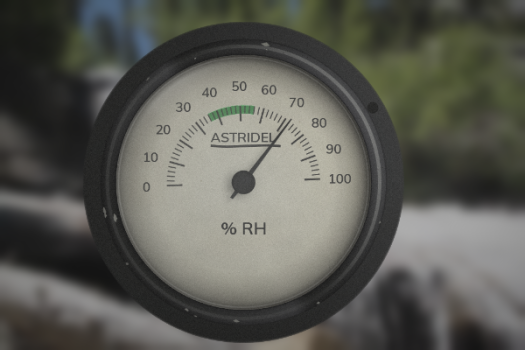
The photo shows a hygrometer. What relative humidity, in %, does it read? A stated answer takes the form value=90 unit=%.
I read value=72 unit=%
